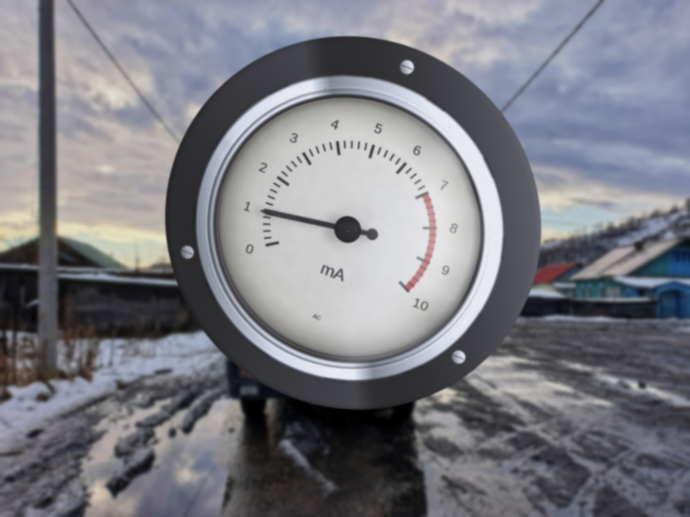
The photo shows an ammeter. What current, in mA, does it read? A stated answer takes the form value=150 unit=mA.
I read value=1 unit=mA
